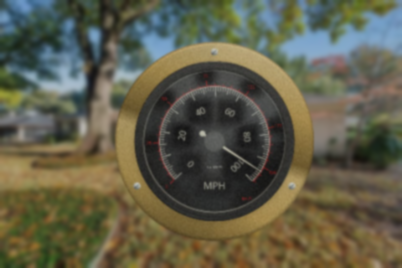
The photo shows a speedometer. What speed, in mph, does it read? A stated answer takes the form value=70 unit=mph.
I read value=95 unit=mph
